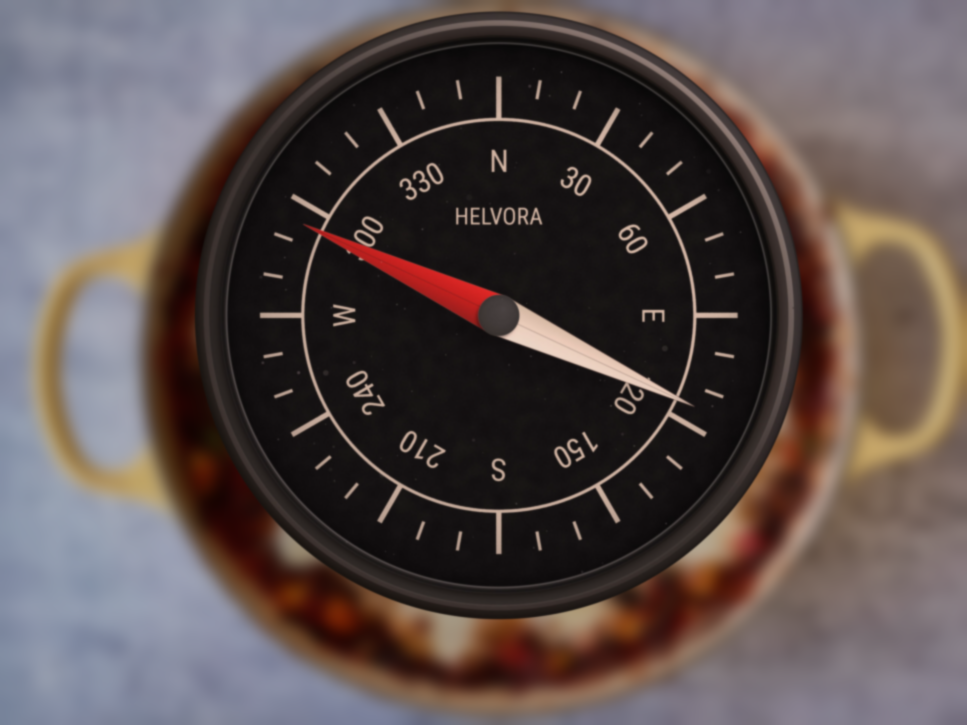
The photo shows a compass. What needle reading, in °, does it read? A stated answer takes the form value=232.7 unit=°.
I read value=295 unit=°
